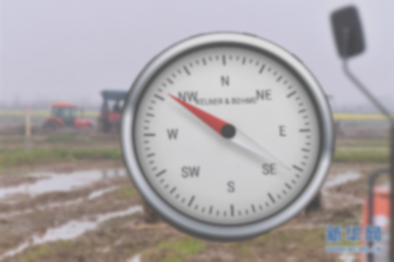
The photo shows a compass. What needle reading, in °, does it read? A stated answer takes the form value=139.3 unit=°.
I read value=305 unit=°
